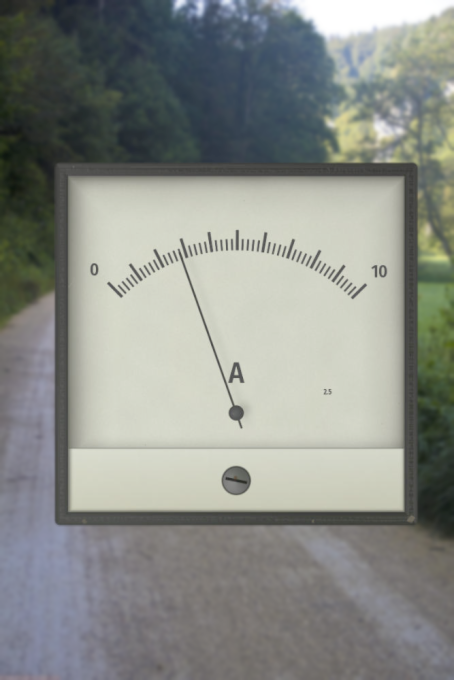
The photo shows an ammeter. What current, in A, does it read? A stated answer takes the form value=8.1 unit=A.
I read value=2.8 unit=A
